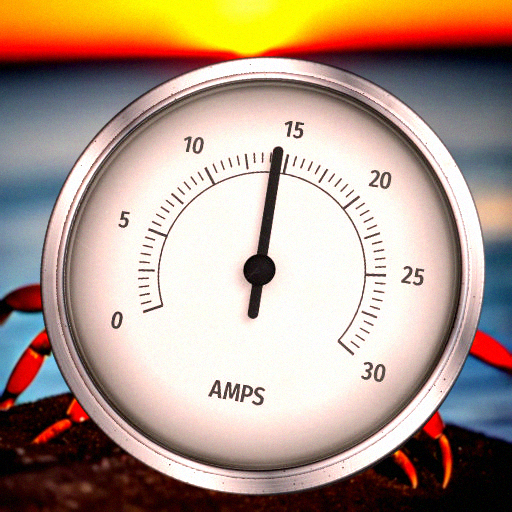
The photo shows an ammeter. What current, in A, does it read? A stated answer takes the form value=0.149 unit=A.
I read value=14.5 unit=A
